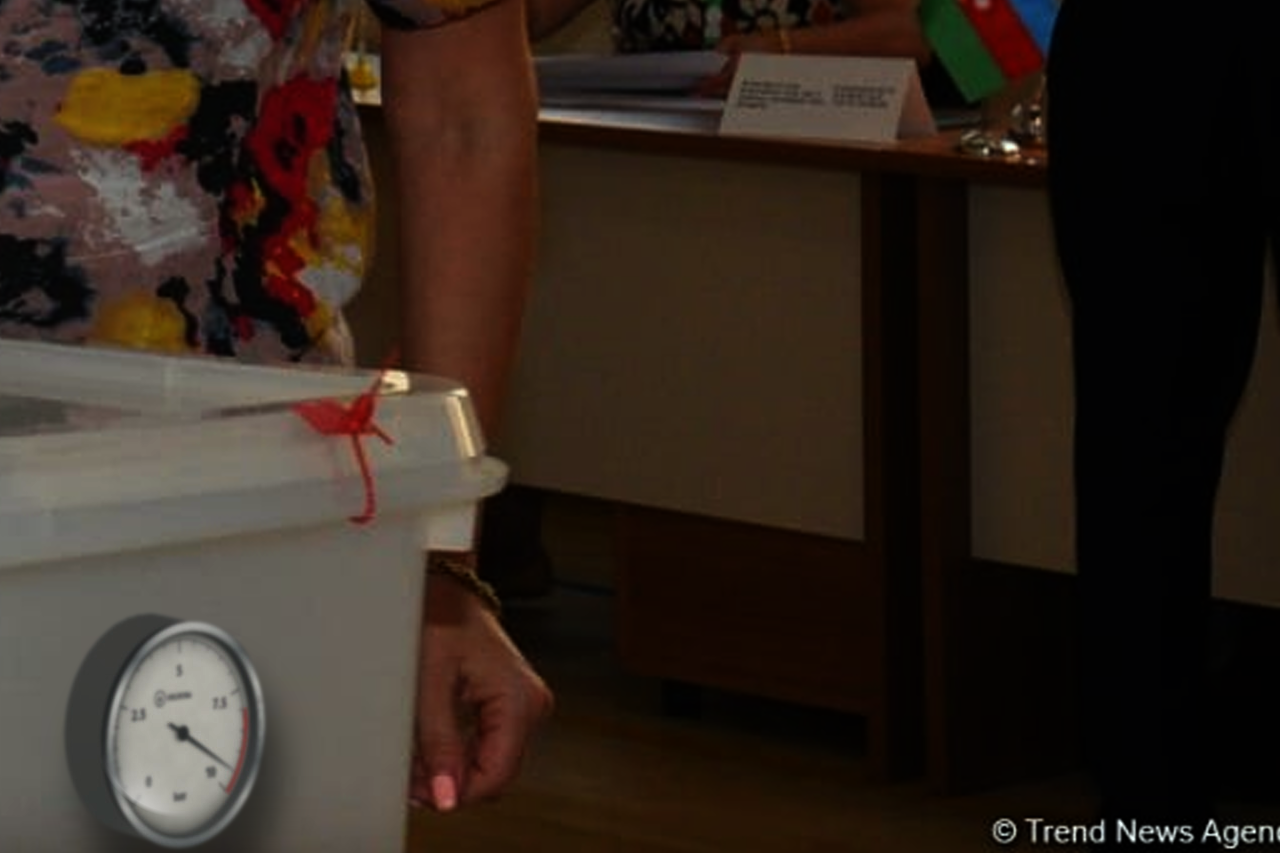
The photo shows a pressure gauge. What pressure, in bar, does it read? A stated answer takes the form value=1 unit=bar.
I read value=9.5 unit=bar
